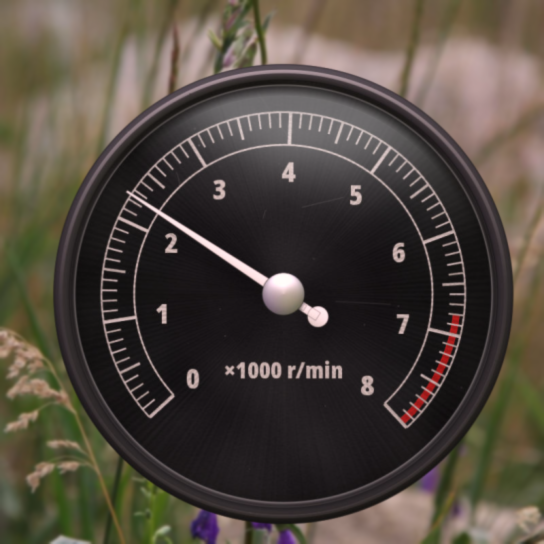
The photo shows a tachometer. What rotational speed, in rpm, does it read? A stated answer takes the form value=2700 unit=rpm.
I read value=2250 unit=rpm
